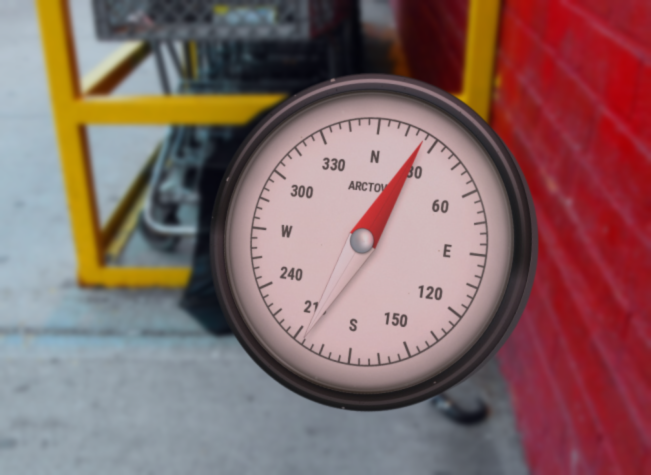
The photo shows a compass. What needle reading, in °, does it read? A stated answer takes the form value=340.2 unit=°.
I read value=25 unit=°
